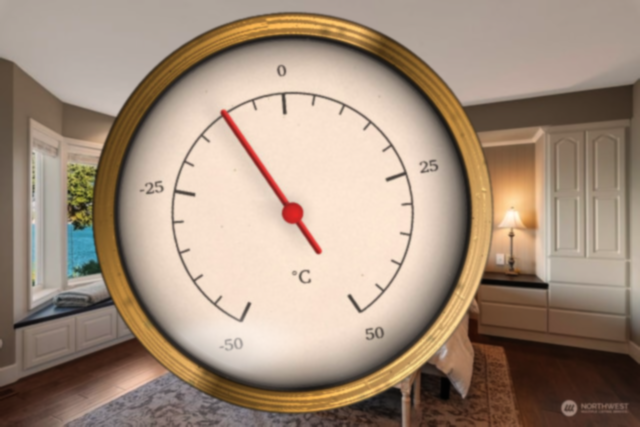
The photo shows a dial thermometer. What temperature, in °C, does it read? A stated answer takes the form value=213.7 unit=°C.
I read value=-10 unit=°C
